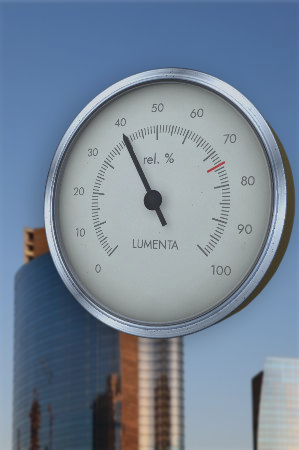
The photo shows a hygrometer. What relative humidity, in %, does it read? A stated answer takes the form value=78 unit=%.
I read value=40 unit=%
